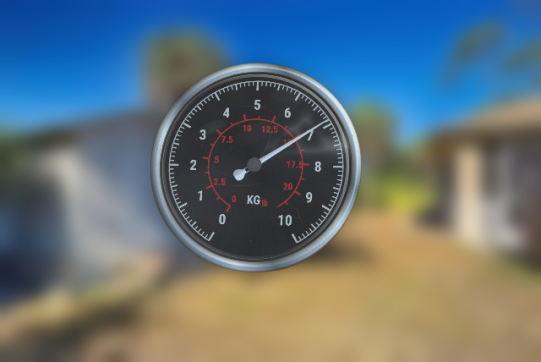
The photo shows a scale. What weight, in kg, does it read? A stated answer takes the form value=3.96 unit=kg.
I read value=6.9 unit=kg
